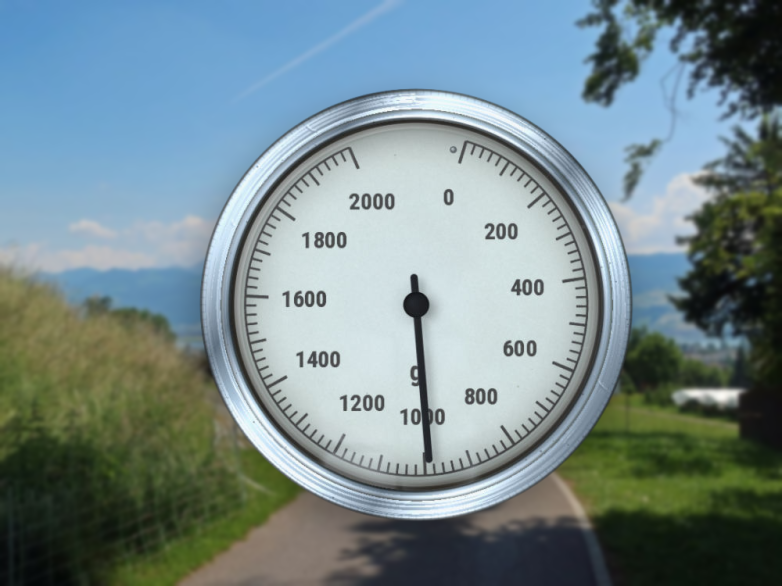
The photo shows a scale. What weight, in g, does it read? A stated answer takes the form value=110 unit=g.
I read value=990 unit=g
